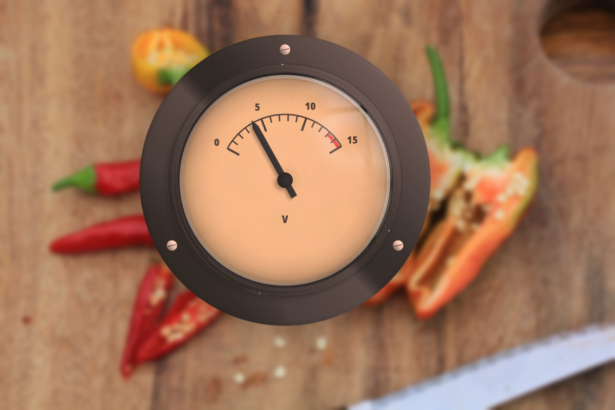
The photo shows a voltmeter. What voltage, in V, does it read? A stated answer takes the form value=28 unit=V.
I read value=4 unit=V
